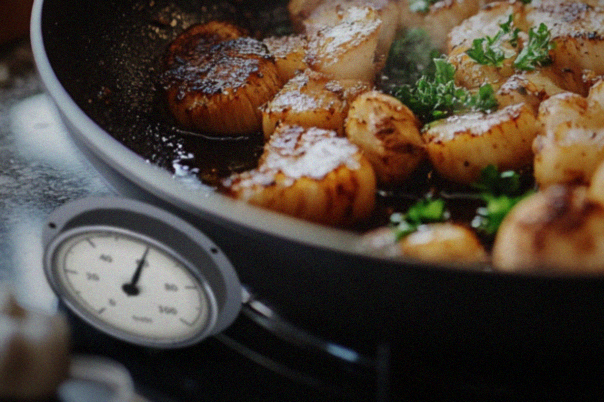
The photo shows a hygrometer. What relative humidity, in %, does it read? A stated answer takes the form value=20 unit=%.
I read value=60 unit=%
